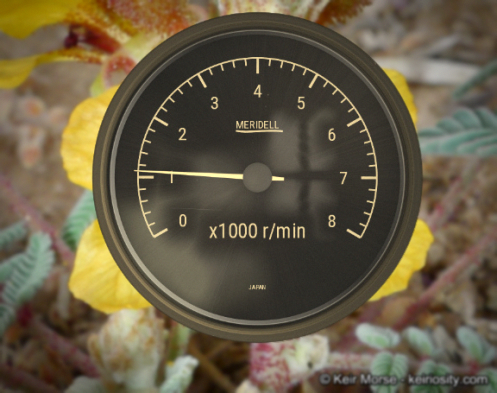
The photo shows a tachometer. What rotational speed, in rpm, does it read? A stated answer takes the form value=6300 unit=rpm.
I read value=1100 unit=rpm
